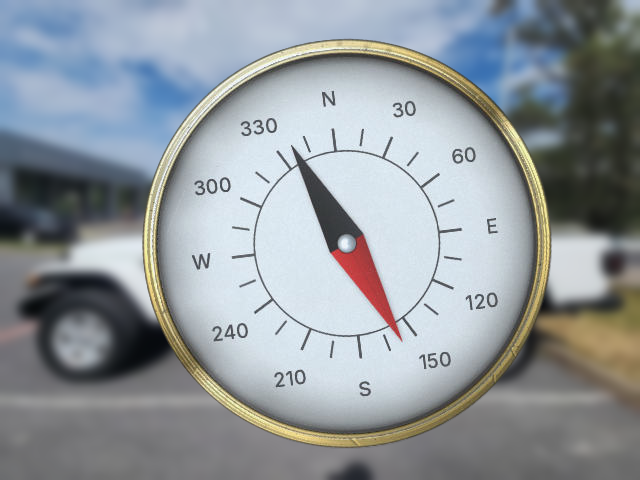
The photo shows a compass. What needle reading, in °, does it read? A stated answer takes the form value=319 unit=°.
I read value=157.5 unit=°
